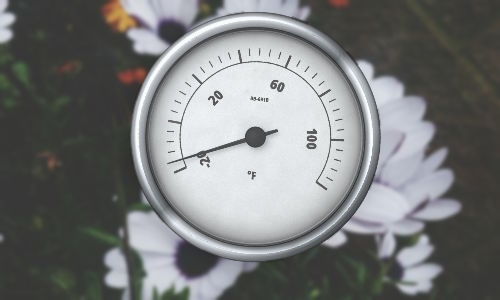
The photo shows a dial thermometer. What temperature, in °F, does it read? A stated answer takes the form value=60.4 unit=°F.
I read value=-16 unit=°F
